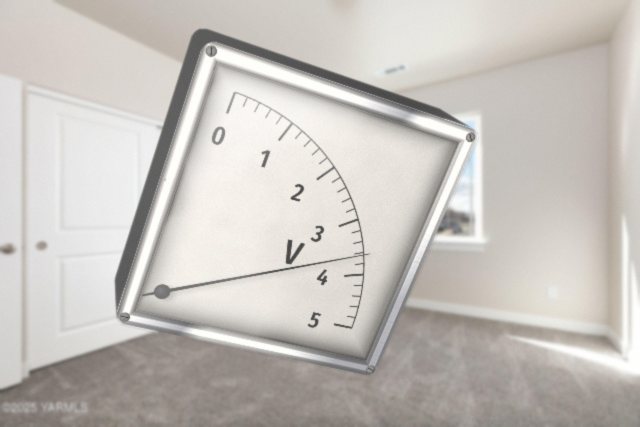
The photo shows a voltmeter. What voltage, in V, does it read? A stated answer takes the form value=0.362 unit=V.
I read value=3.6 unit=V
